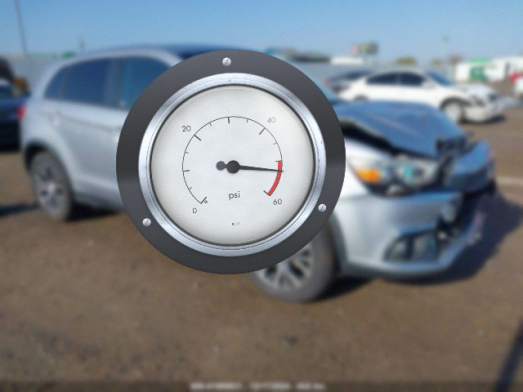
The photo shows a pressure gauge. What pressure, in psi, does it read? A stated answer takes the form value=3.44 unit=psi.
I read value=52.5 unit=psi
